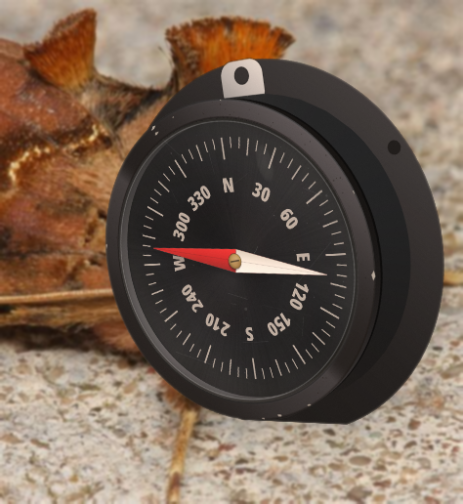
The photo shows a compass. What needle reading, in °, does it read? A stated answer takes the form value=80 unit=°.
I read value=280 unit=°
